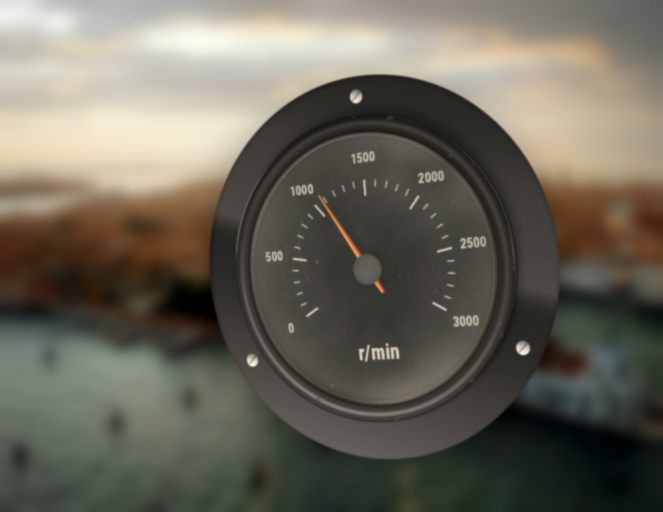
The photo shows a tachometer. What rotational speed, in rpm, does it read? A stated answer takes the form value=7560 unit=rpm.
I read value=1100 unit=rpm
